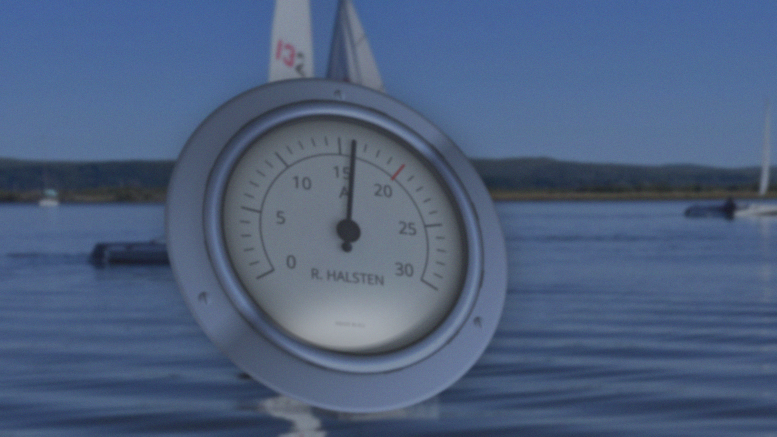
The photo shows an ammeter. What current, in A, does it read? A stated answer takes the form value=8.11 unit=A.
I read value=16 unit=A
